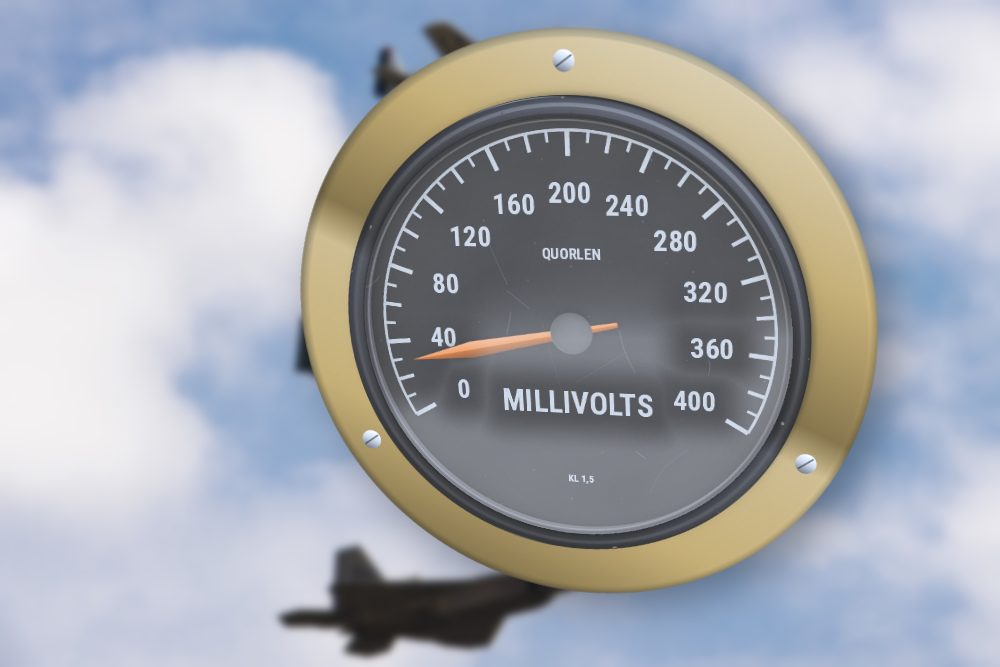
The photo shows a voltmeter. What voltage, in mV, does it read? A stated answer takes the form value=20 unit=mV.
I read value=30 unit=mV
